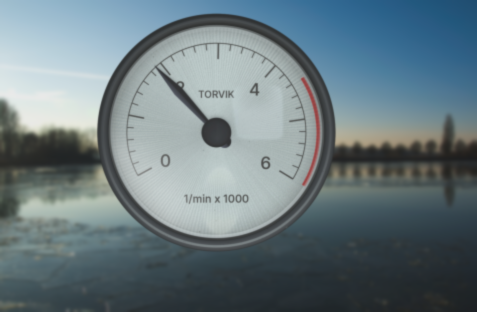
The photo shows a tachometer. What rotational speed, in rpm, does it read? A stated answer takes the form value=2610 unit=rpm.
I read value=1900 unit=rpm
